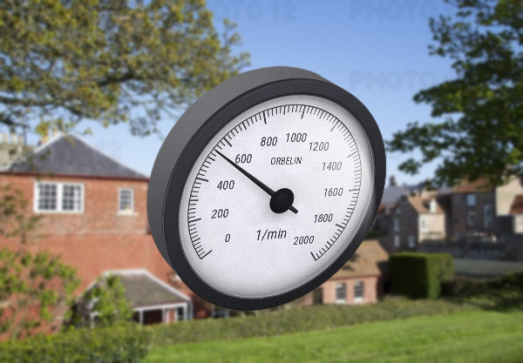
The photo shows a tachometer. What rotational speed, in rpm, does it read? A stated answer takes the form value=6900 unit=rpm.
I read value=540 unit=rpm
